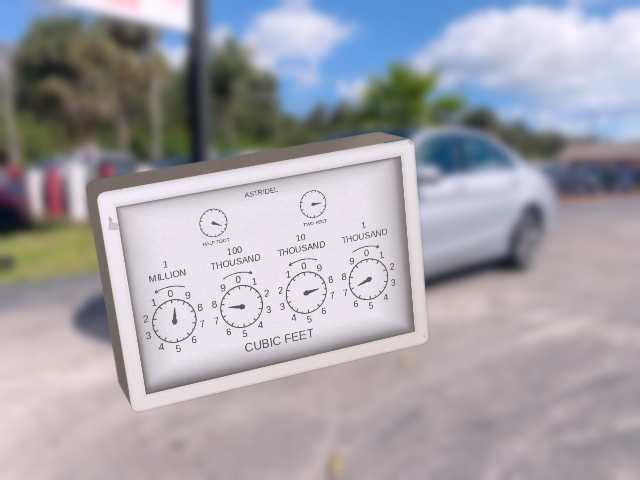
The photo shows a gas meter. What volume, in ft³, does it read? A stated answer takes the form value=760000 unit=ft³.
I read value=977700 unit=ft³
